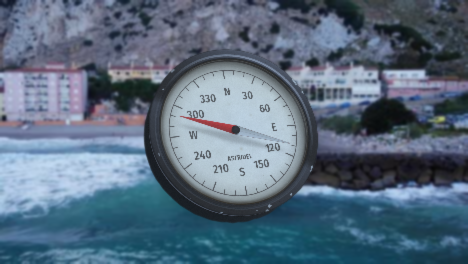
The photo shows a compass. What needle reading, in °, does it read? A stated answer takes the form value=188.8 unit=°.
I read value=290 unit=°
